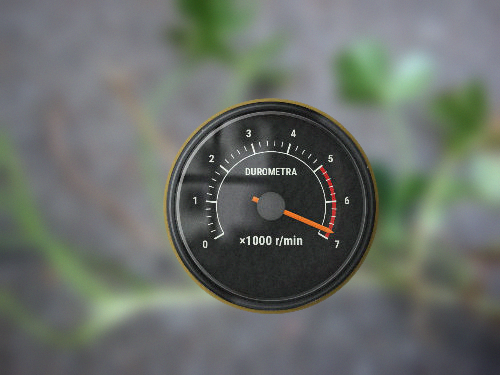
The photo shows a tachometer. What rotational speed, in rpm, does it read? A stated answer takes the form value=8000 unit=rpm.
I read value=6800 unit=rpm
